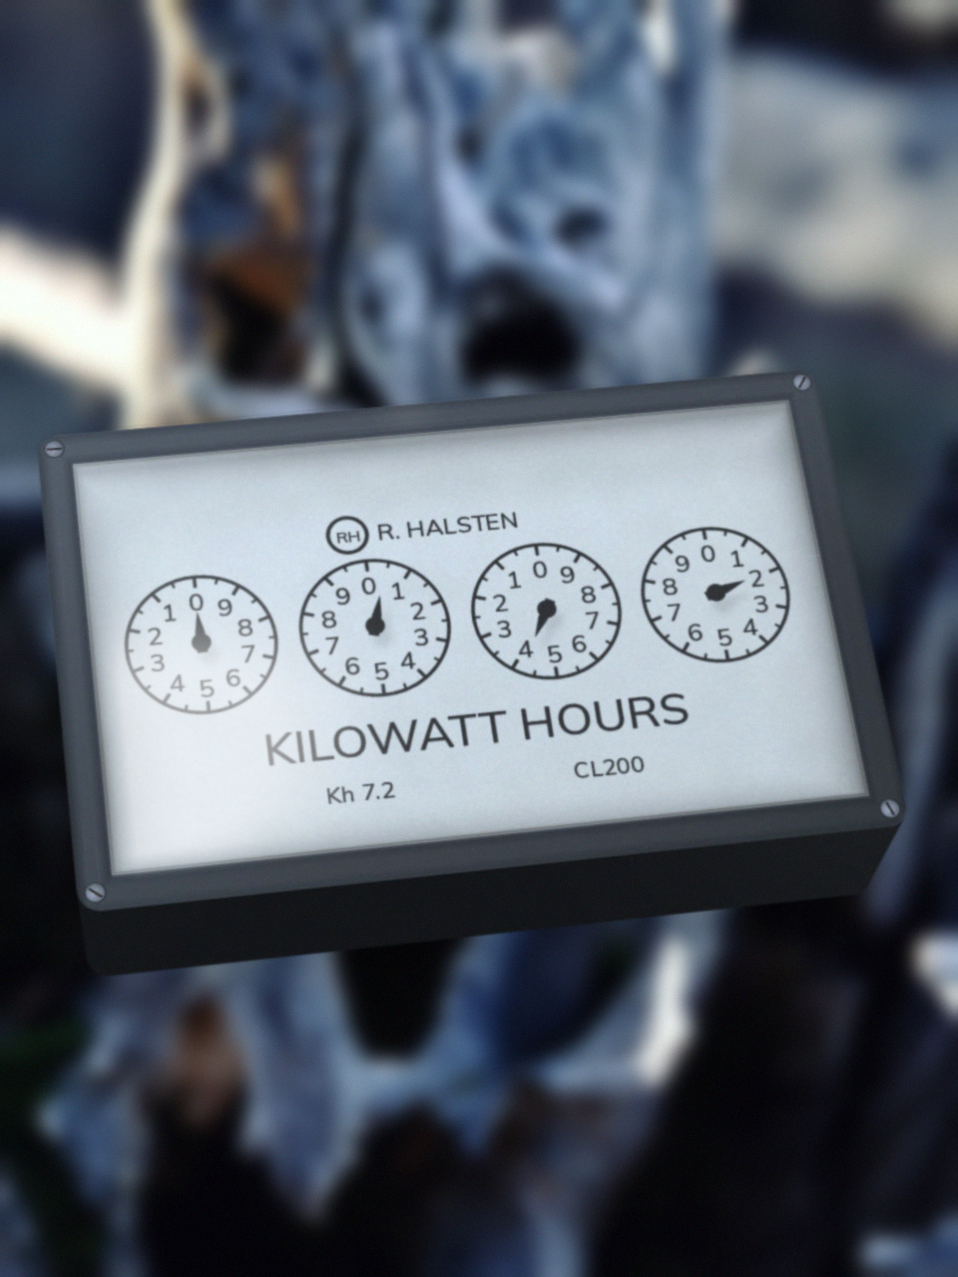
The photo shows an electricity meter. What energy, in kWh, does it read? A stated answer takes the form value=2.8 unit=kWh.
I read value=42 unit=kWh
